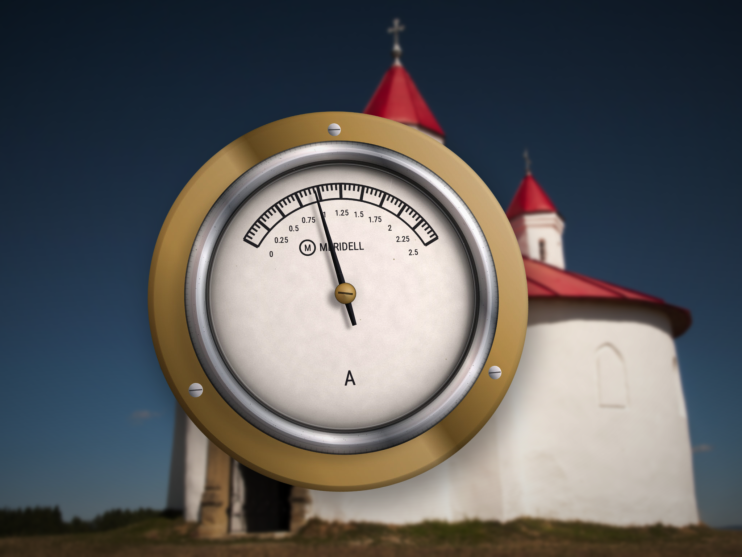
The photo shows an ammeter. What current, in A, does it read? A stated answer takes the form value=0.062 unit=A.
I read value=0.95 unit=A
